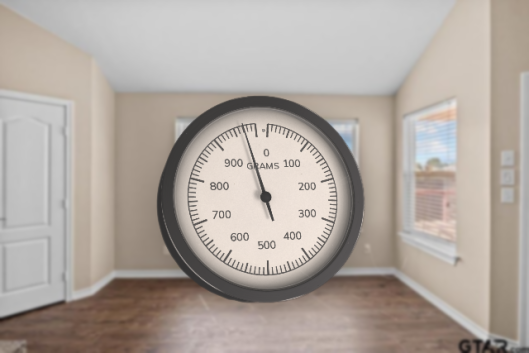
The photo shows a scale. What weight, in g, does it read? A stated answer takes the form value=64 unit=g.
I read value=970 unit=g
